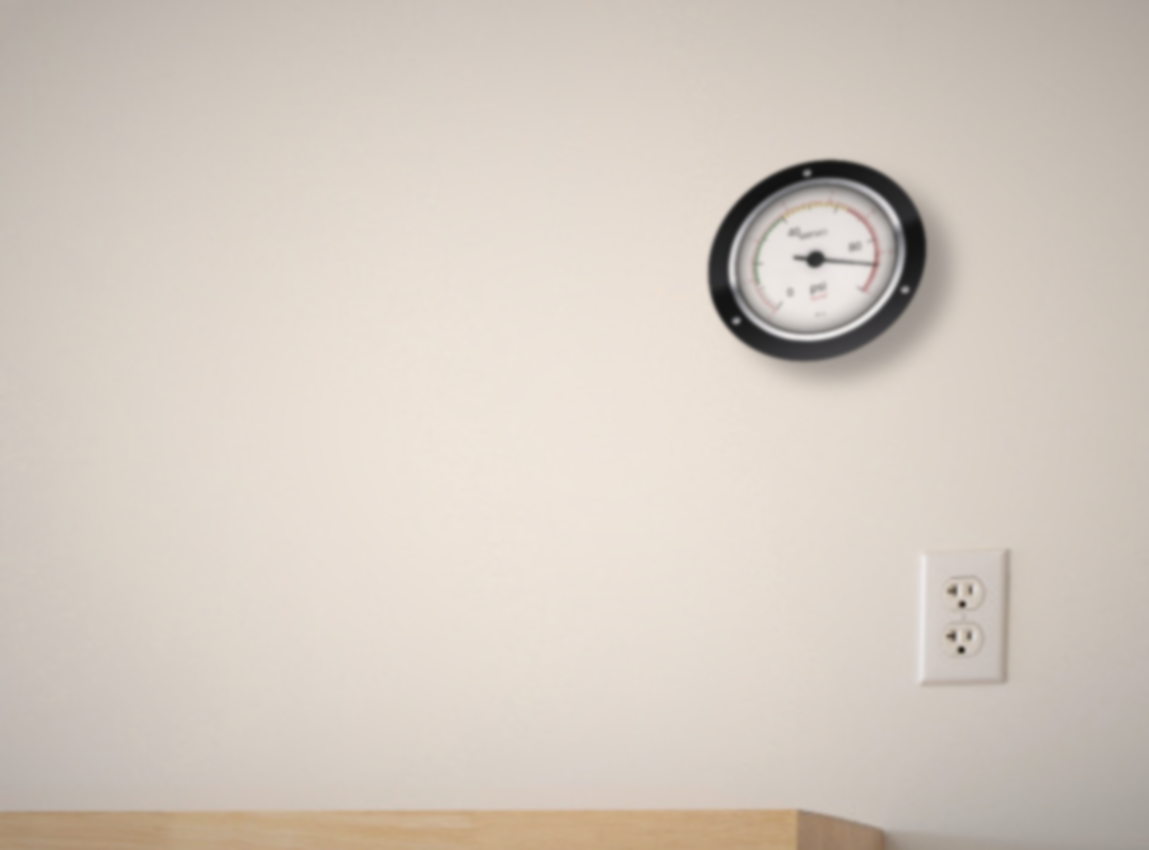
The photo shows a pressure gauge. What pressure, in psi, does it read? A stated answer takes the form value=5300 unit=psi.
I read value=90 unit=psi
